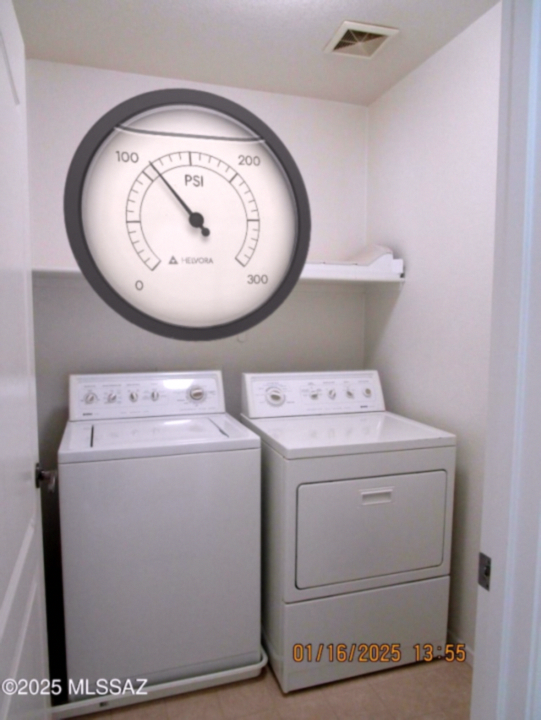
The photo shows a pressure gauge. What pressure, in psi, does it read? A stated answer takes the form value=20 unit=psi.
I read value=110 unit=psi
